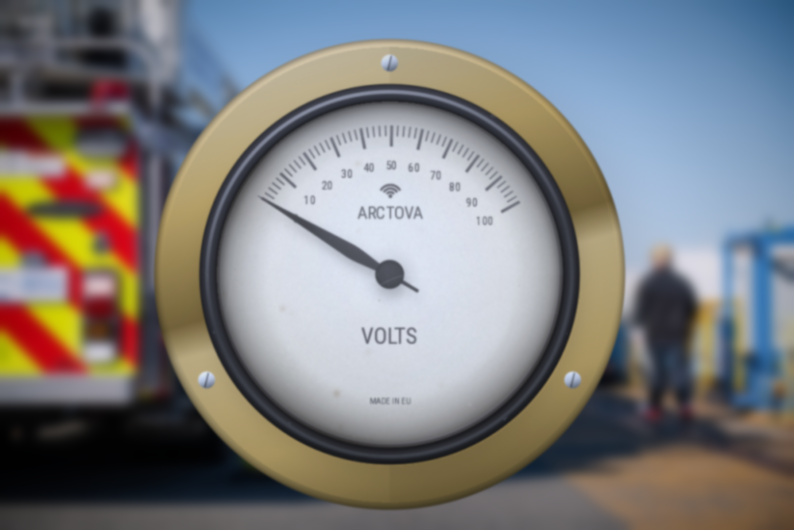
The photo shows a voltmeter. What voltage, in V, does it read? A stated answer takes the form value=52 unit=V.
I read value=0 unit=V
